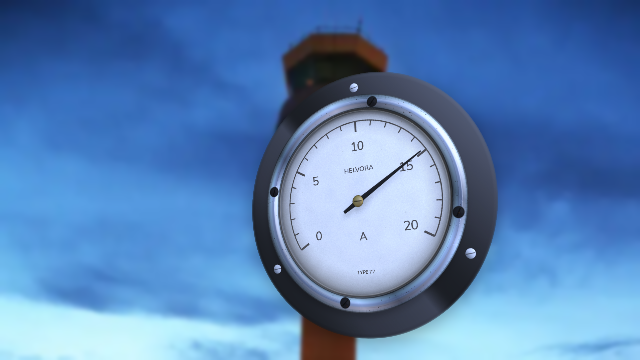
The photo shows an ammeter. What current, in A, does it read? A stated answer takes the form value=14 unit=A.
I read value=15 unit=A
